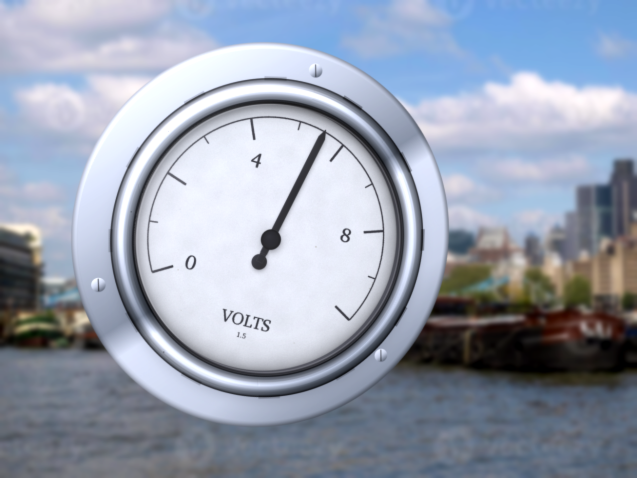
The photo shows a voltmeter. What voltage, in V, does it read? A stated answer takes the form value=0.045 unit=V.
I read value=5.5 unit=V
